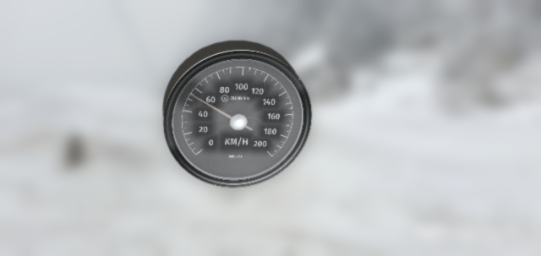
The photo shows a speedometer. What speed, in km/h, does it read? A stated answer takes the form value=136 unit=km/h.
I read value=55 unit=km/h
